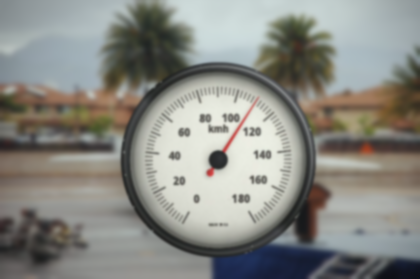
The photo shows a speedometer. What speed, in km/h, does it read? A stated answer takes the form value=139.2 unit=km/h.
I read value=110 unit=km/h
